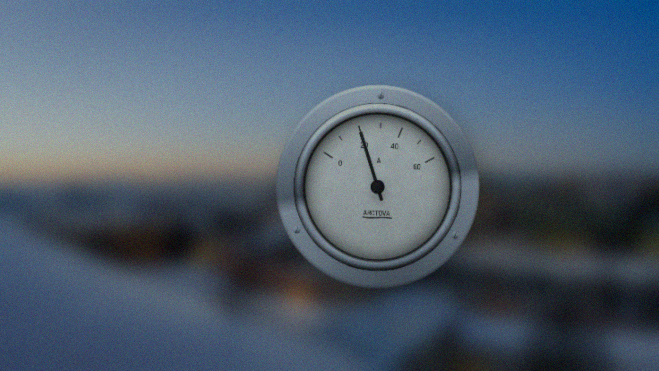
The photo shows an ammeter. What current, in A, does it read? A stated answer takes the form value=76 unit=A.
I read value=20 unit=A
